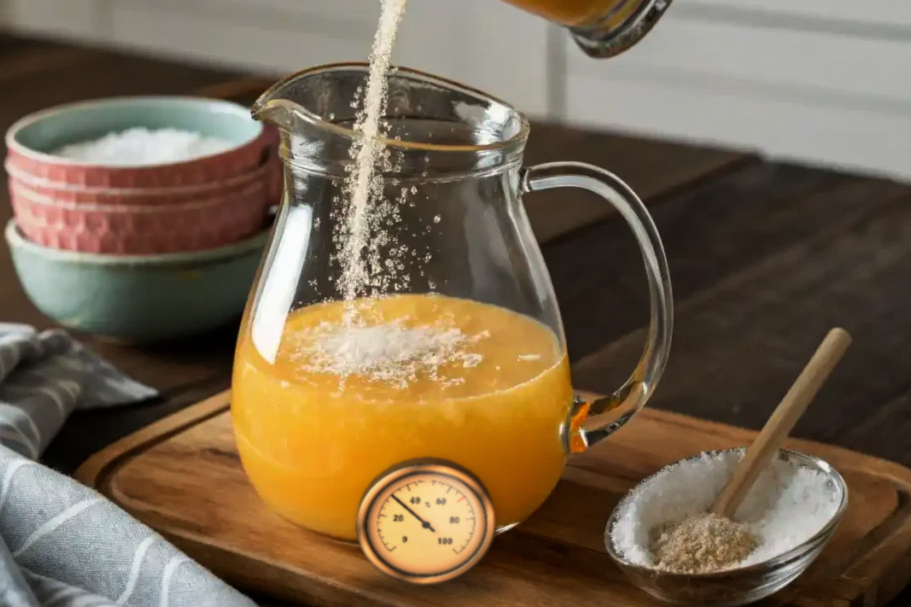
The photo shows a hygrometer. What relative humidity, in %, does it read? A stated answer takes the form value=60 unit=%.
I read value=32 unit=%
